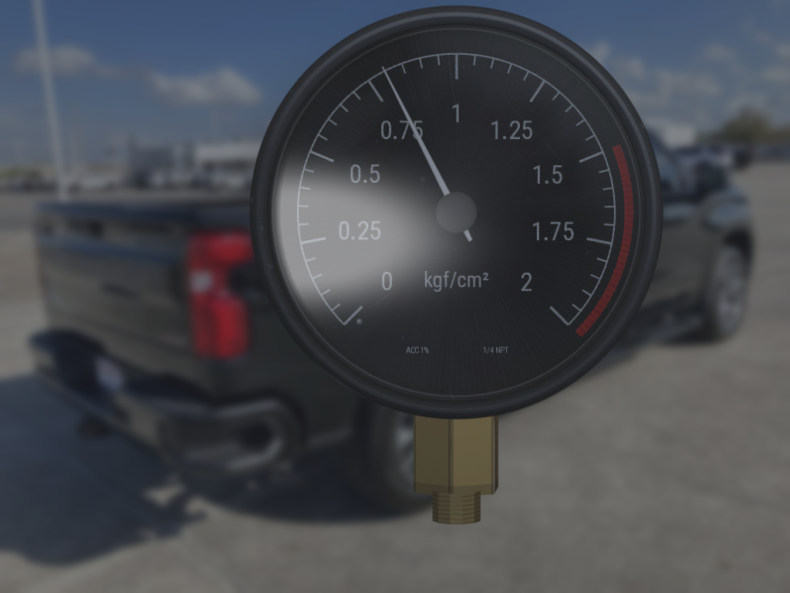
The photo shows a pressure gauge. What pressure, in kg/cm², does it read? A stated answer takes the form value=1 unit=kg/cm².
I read value=0.8 unit=kg/cm²
